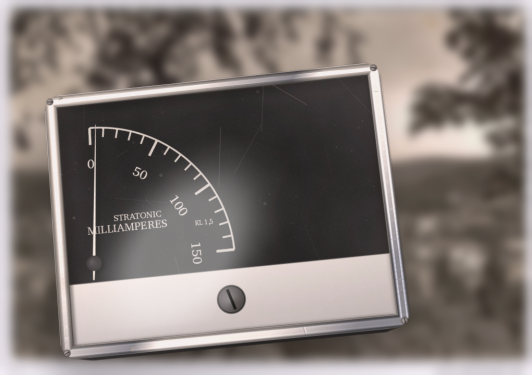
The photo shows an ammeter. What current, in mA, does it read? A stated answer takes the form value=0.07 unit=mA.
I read value=5 unit=mA
